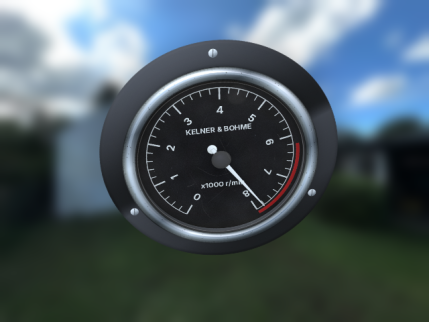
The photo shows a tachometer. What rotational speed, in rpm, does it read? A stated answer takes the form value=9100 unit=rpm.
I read value=7800 unit=rpm
